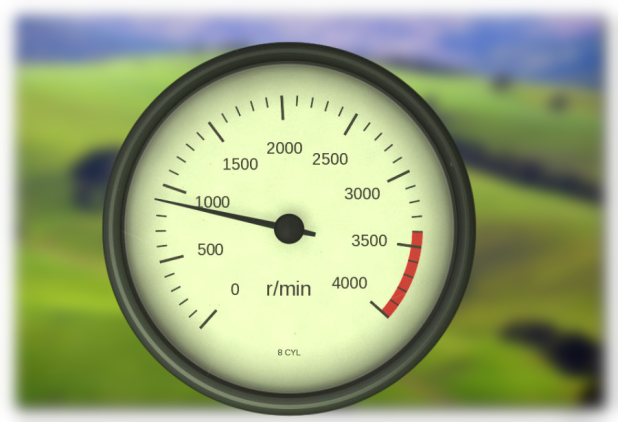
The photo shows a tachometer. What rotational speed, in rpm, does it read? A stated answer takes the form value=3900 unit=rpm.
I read value=900 unit=rpm
